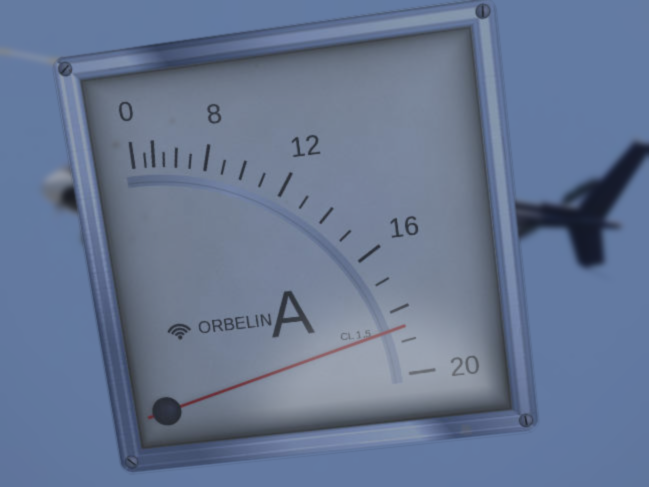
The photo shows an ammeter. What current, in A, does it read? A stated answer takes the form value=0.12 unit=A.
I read value=18.5 unit=A
